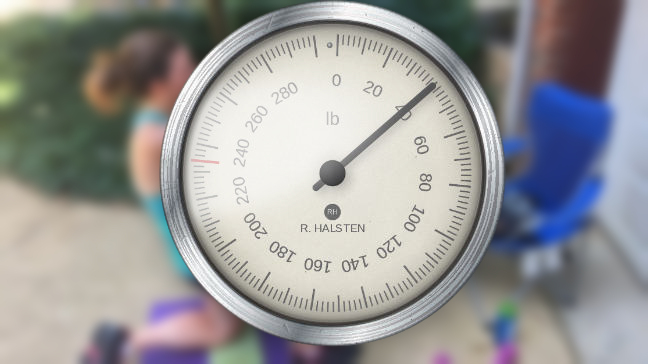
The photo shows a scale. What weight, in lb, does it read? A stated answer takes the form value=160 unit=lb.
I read value=40 unit=lb
